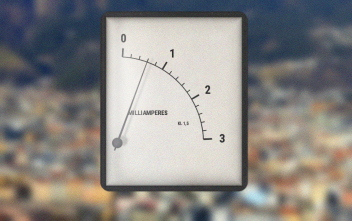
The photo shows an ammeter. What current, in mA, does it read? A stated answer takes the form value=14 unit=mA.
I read value=0.6 unit=mA
